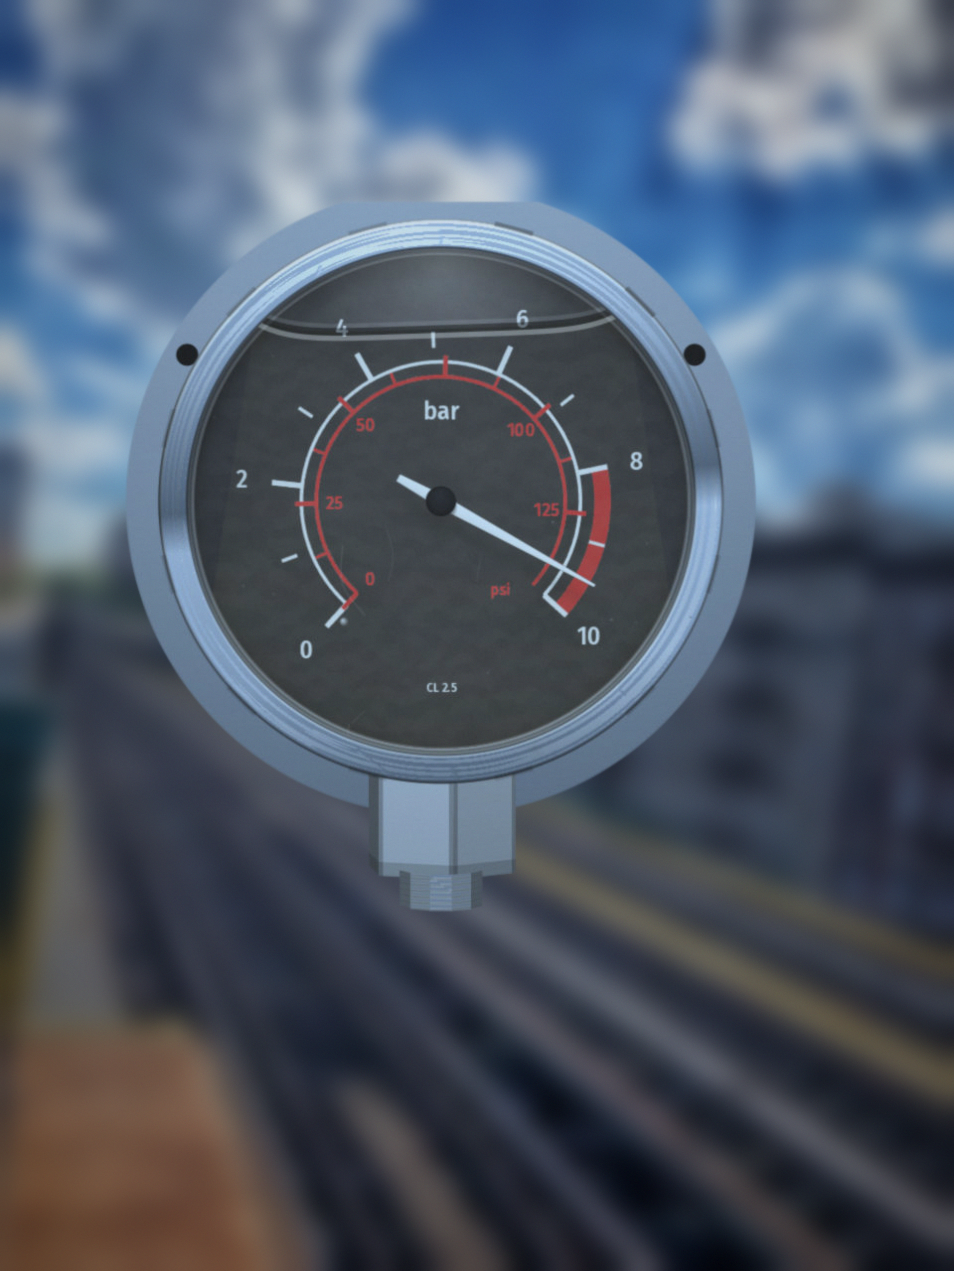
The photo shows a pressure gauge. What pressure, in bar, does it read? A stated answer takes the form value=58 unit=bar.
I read value=9.5 unit=bar
